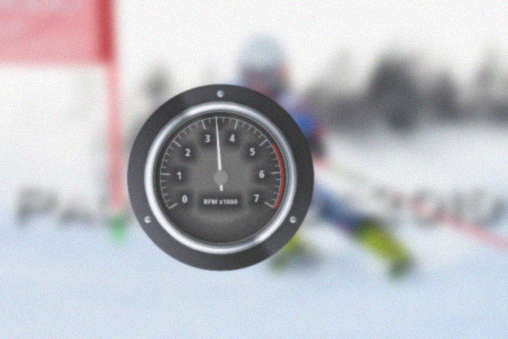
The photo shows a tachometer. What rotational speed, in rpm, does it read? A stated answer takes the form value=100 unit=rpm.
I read value=3400 unit=rpm
